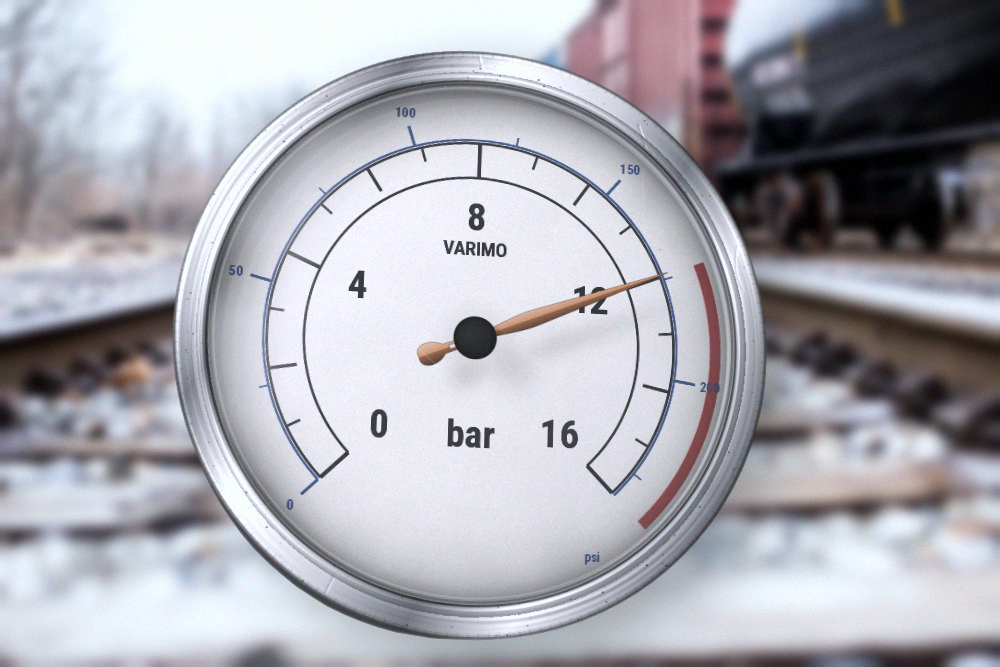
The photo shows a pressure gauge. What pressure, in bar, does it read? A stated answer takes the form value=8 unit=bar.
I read value=12 unit=bar
